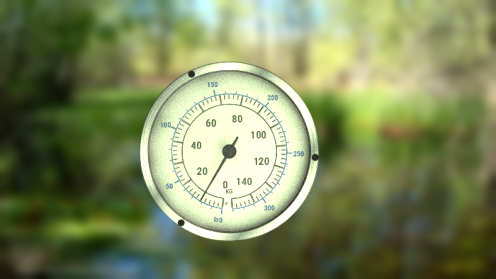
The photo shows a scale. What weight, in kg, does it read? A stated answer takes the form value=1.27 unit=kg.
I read value=10 unit=kg
